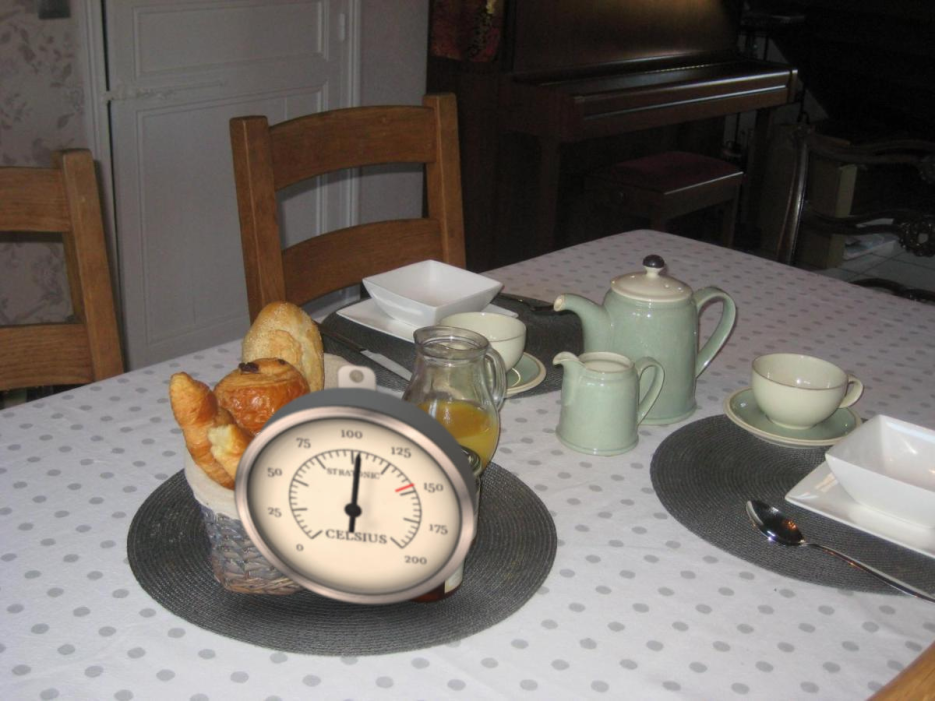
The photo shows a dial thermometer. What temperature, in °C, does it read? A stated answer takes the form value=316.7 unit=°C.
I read value=105 unit=°C
